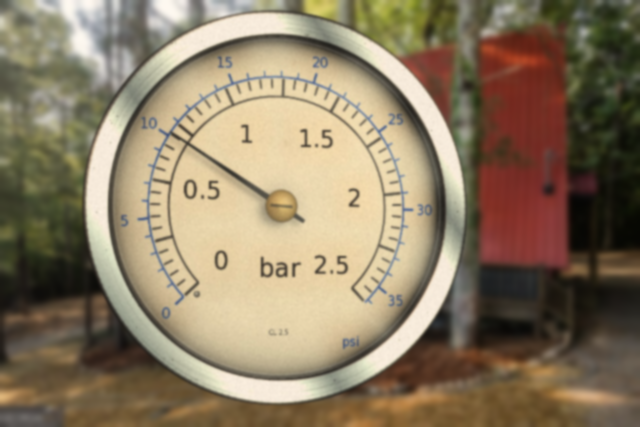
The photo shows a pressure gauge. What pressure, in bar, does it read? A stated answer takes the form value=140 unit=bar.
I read value=0.7 unit=bar
